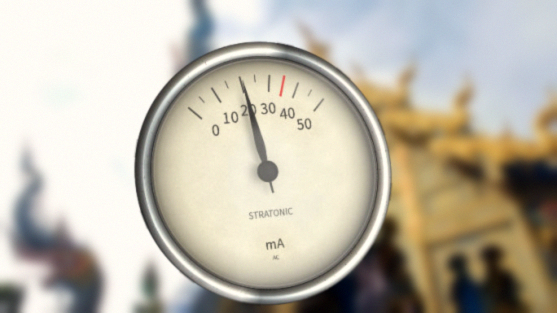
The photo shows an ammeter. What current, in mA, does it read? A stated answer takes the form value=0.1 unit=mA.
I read value=20 unit=mA
